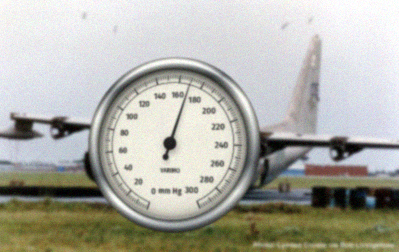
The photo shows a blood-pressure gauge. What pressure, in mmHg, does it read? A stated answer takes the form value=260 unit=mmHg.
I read value=170 unit=mmHg
